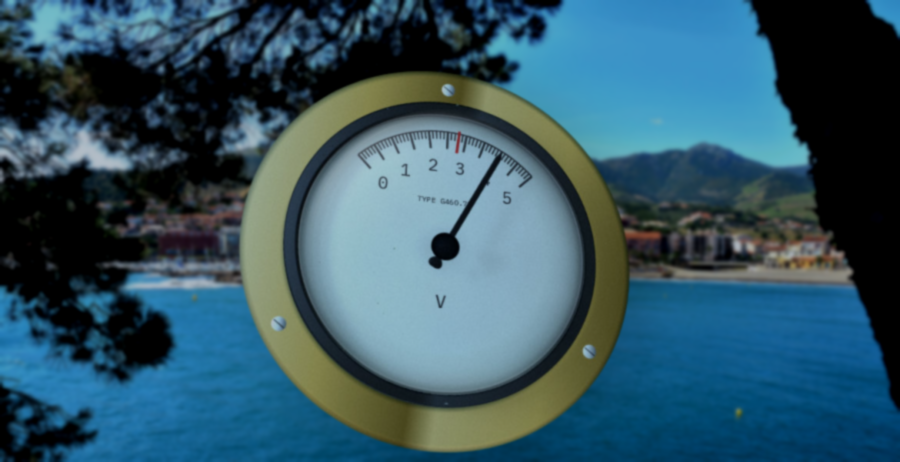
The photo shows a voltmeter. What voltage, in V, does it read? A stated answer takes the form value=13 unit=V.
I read value=4 unit=V
